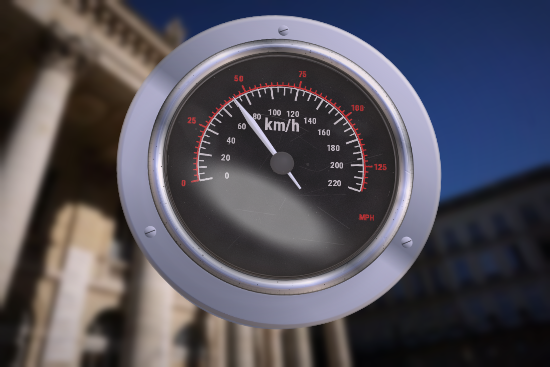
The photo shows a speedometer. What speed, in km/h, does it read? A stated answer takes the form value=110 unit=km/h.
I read value=70 unit=km/h
